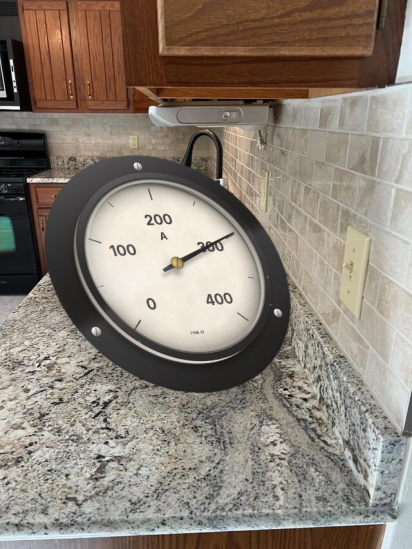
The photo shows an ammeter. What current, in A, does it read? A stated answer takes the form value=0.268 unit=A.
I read value=300 unit=A
